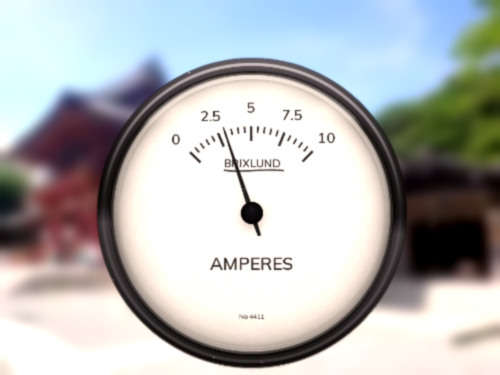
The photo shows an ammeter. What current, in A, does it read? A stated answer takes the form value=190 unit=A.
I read value=3 unit=A
